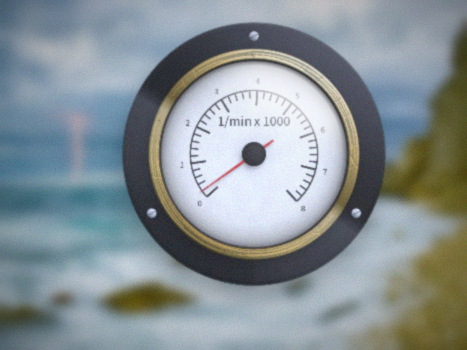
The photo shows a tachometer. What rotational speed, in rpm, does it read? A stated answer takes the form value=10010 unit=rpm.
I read value=200 unit=rpm
